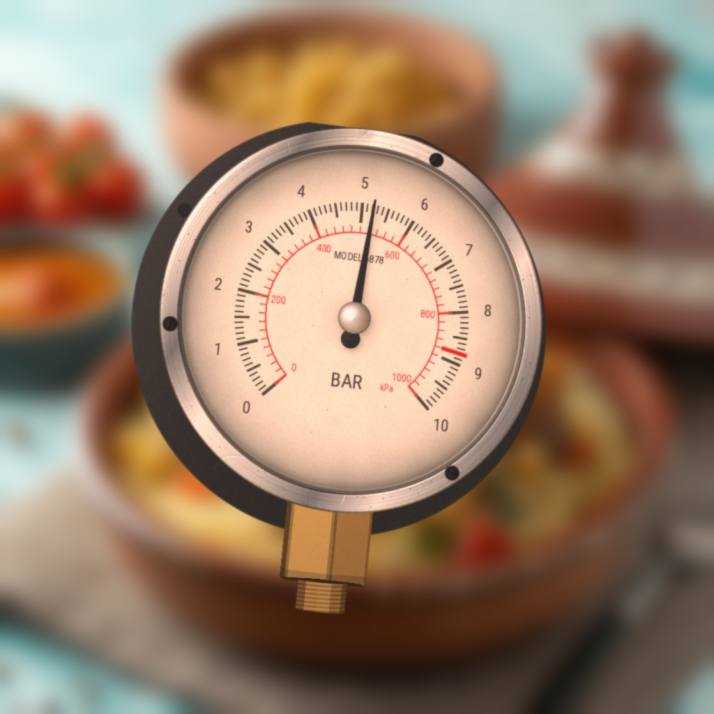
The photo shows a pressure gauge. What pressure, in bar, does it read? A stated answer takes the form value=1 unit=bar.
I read value=5.2 unit=bar
